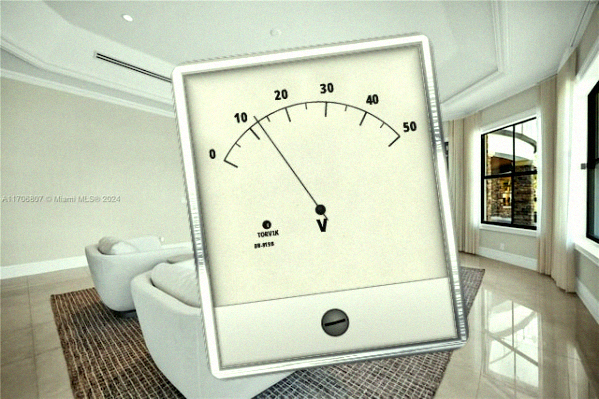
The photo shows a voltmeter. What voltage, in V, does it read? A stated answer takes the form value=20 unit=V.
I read value=12.5 unit=V
